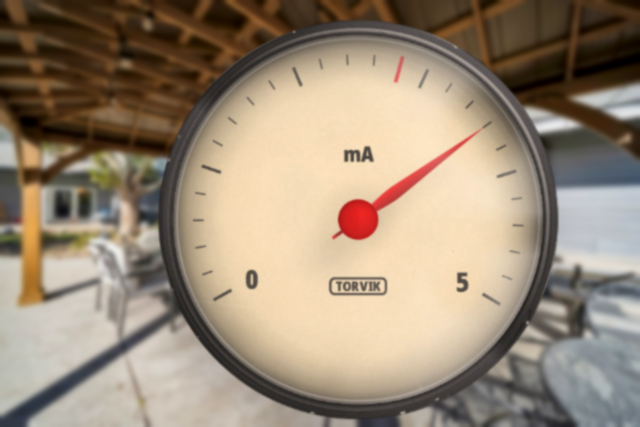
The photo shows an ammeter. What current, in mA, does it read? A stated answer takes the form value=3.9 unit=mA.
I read value=3.6 unit=mA
